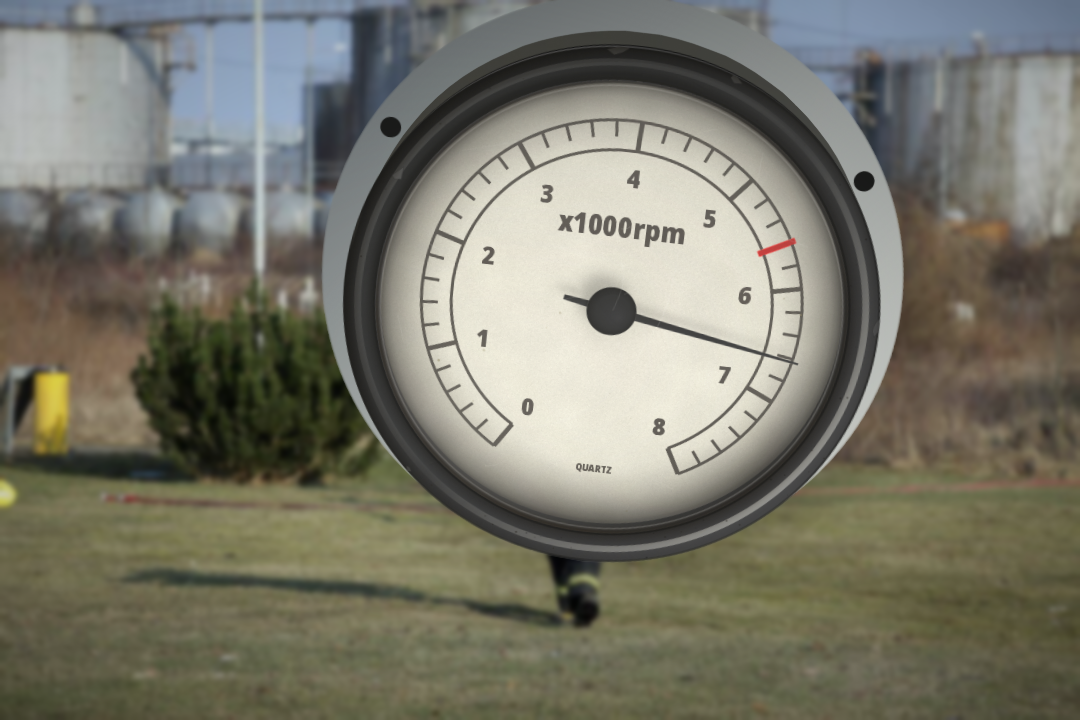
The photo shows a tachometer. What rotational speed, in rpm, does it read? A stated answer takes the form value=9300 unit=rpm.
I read value=6600 unit=rpm
